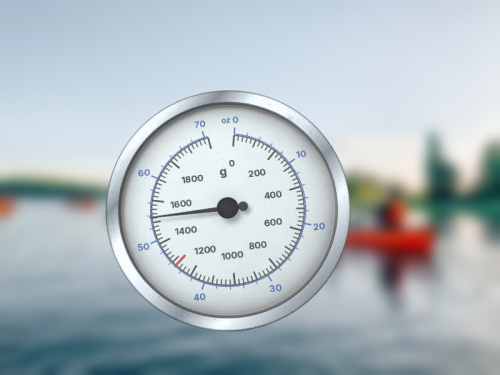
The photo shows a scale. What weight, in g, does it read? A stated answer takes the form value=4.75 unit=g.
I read value=1520 unit=g
